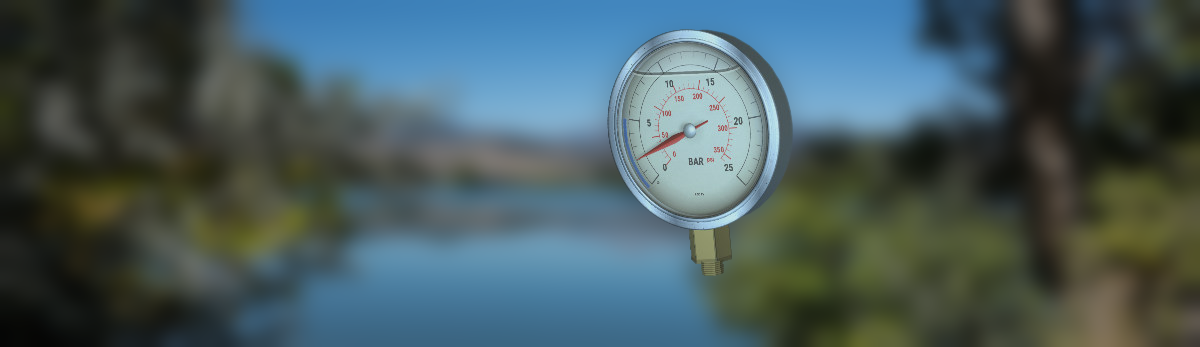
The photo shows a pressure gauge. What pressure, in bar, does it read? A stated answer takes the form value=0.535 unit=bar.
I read value=2 unit=bar
